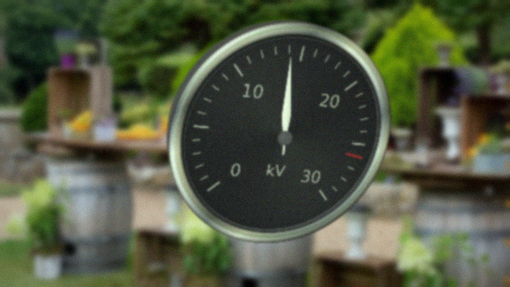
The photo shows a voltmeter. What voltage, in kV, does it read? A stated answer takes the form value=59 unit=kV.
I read value=14 unit=kV
